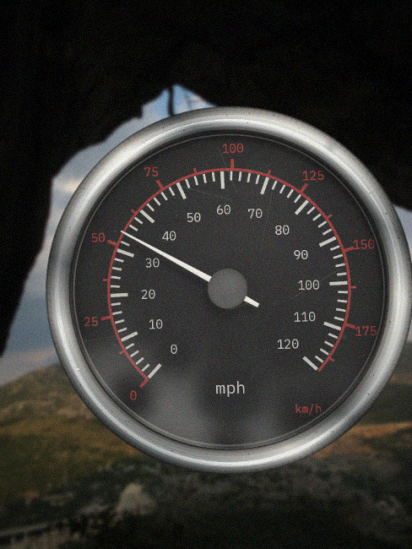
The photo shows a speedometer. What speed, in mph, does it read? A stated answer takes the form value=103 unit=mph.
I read value=34 unit=mph
